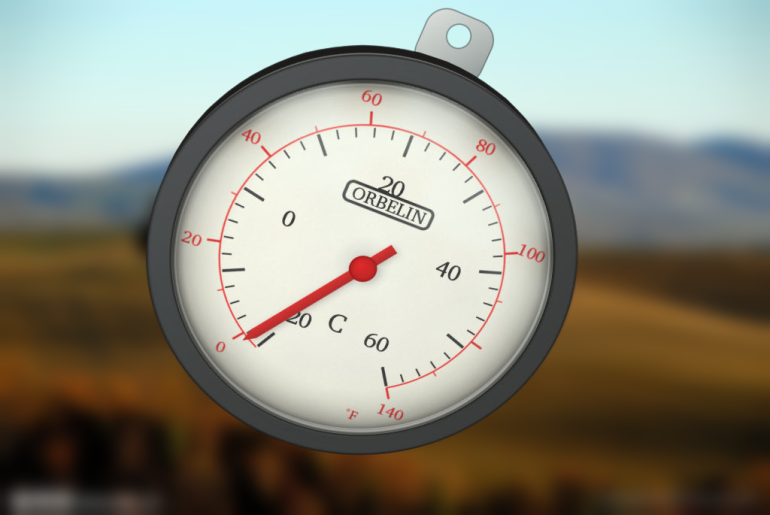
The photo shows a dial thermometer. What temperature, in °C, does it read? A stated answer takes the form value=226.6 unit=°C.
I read value=-18 unit=°C
